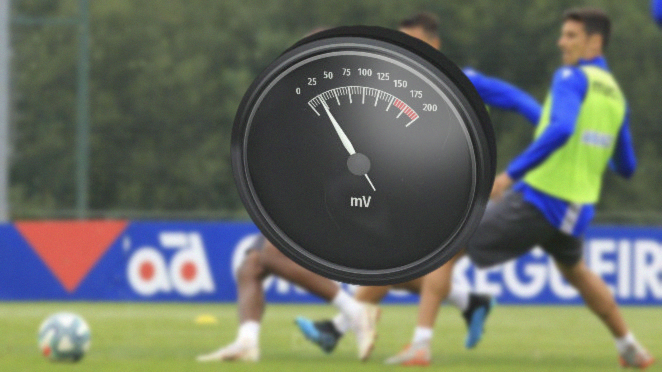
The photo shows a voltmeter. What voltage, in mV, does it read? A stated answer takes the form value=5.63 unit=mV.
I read value=25 unit=mV
